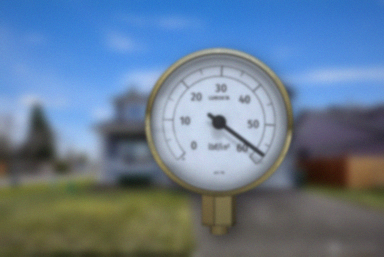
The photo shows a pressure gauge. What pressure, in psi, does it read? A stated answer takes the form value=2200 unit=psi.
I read value=57.5 unit=psi
